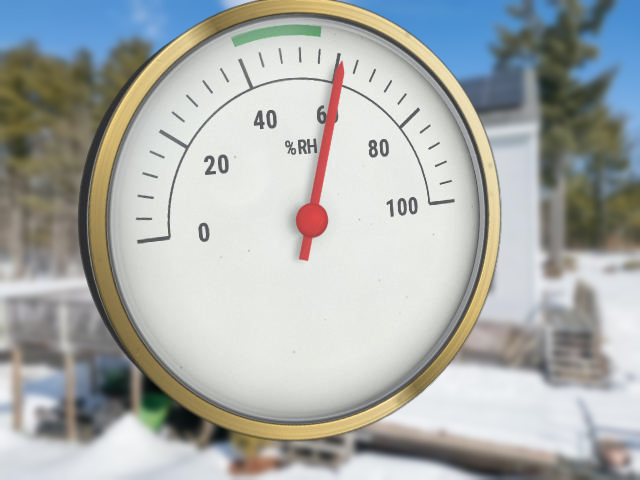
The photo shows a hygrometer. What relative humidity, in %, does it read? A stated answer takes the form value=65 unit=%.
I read value=60 unit=%
